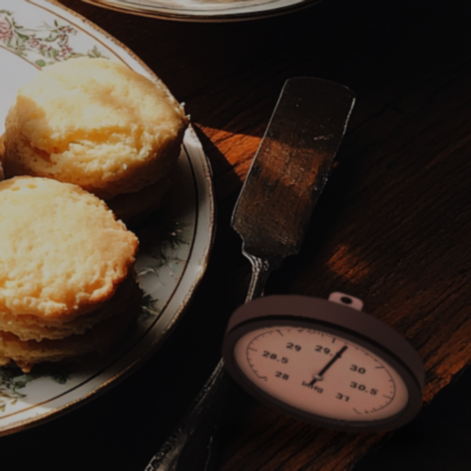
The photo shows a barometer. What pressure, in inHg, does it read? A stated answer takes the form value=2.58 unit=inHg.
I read value=29.6 unit=inHg
